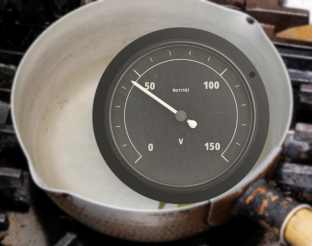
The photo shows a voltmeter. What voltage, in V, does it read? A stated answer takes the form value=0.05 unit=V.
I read value=45 unit=V
